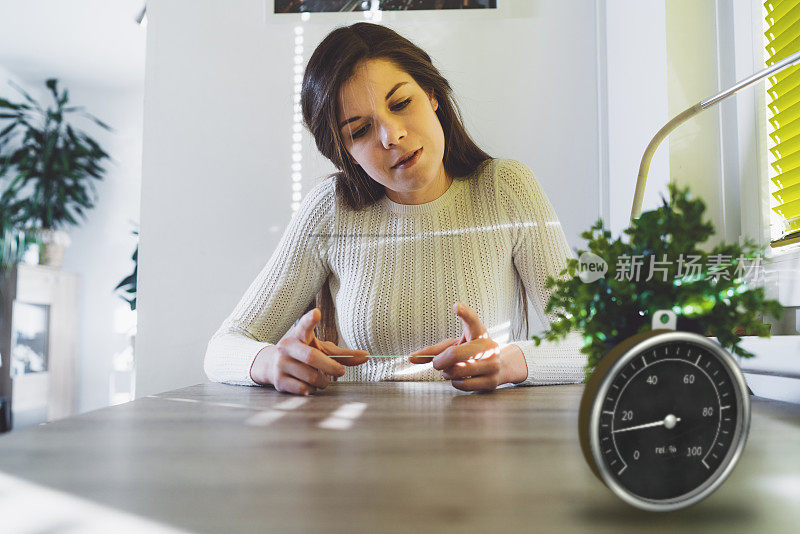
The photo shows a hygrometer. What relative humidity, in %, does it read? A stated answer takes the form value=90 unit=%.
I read value=14 unit=%
